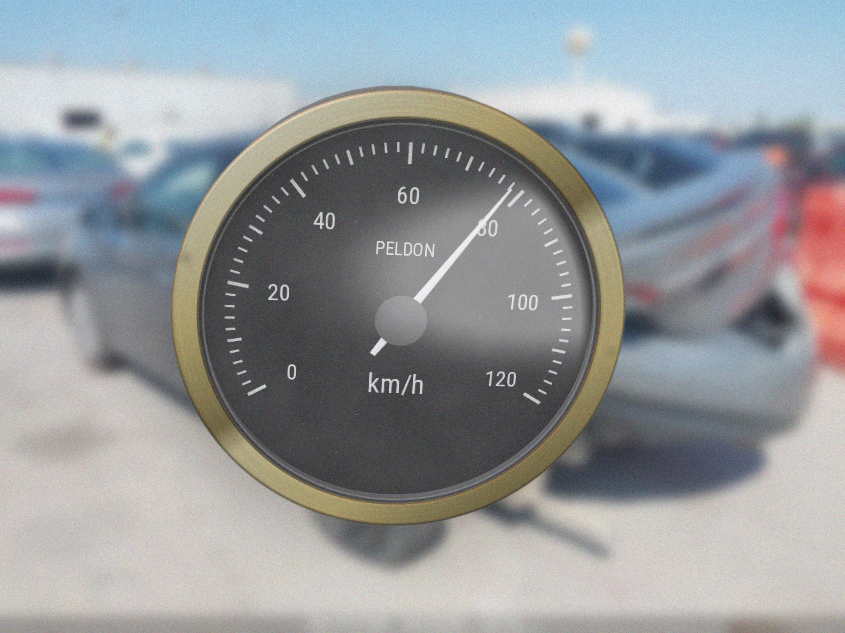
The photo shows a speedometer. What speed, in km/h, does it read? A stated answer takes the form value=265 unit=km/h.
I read value=78 unit=km/h
